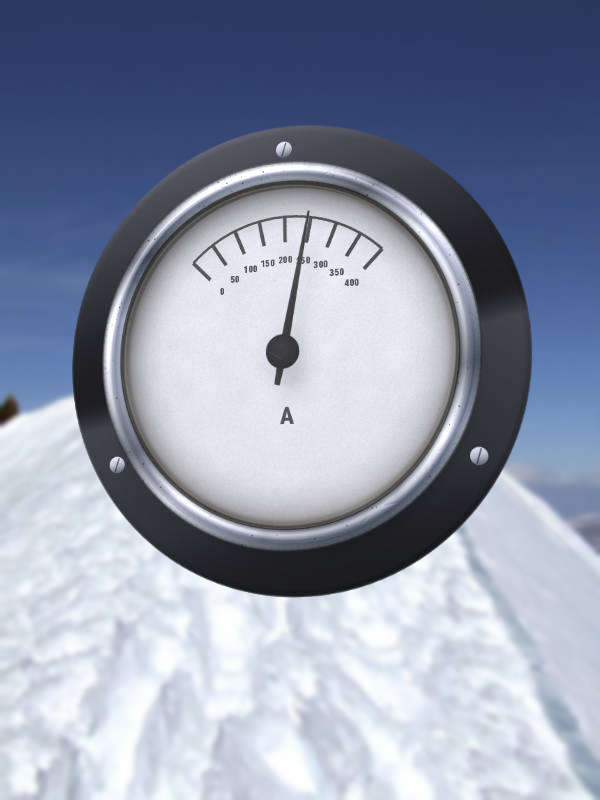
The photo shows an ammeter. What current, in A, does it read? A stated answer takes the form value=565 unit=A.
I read value=250 unit=A
